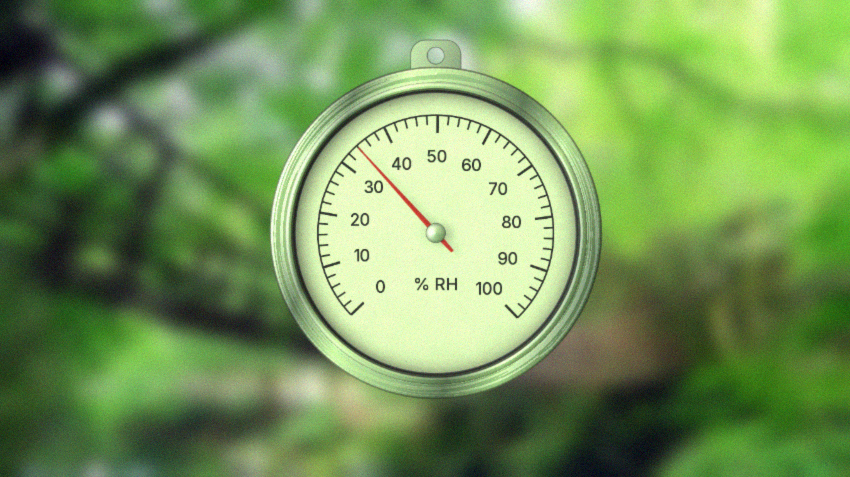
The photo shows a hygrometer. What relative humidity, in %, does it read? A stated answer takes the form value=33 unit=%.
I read value=34 unit=%
